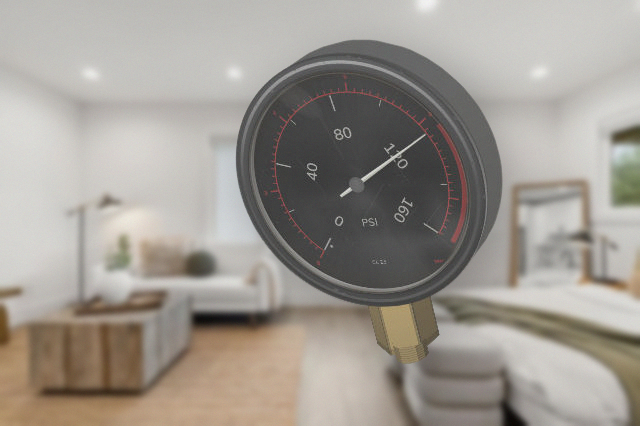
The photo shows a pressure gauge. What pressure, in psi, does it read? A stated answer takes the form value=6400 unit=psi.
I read value=120 unit=psi
